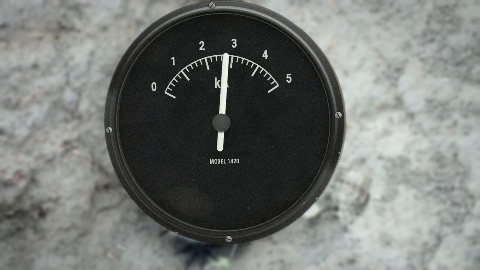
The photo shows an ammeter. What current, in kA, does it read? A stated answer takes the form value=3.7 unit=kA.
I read value=2.8 unit=kA
